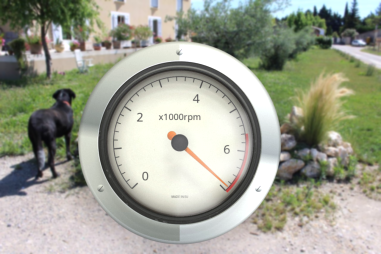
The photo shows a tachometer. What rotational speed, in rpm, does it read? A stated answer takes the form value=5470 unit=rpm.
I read value=6900 unit=rpm
